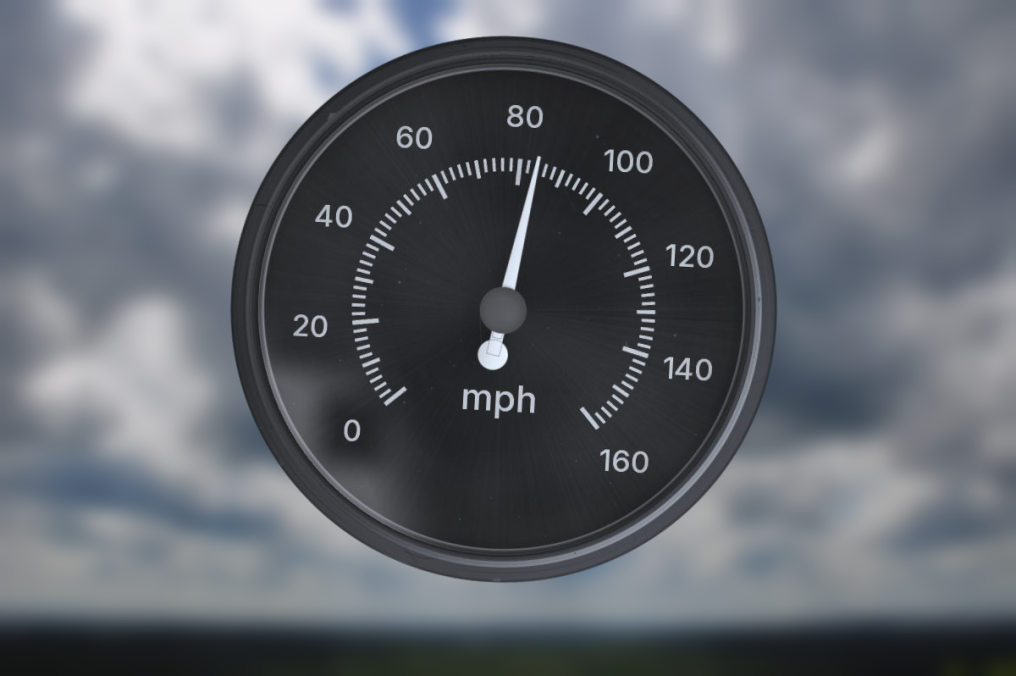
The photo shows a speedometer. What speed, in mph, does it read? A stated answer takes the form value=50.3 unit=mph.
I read value=84 unit=mph
